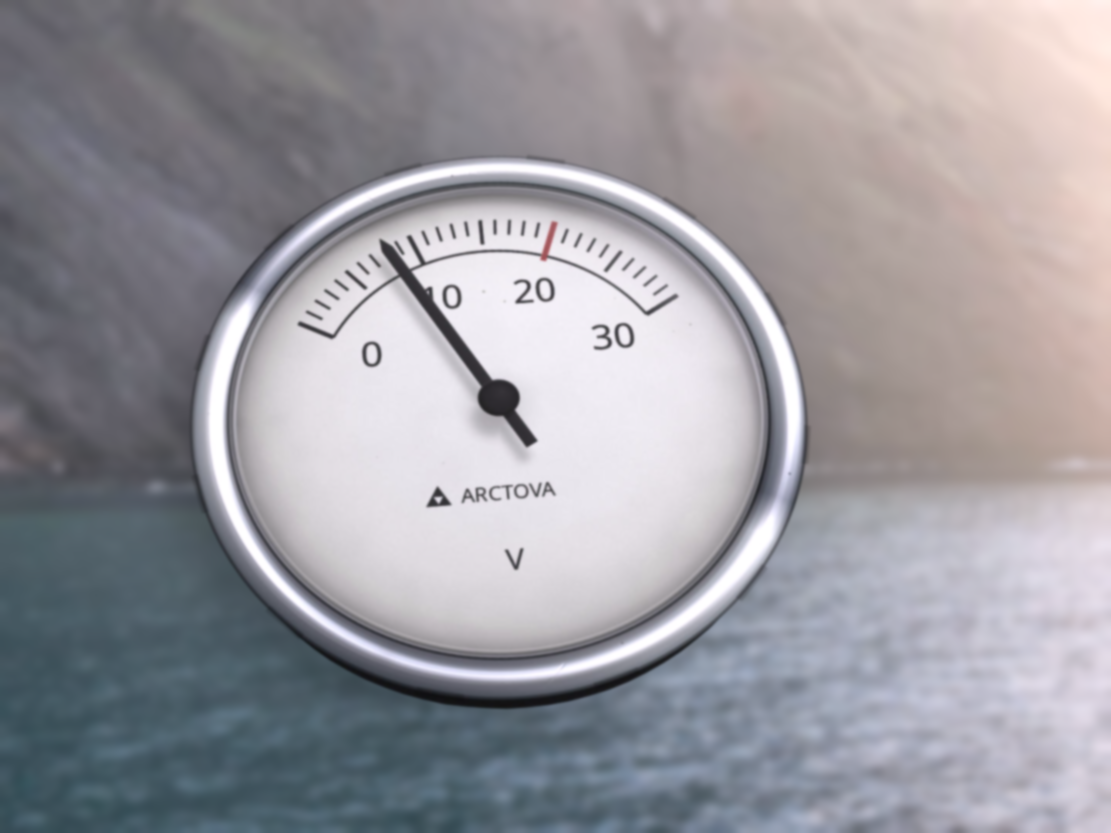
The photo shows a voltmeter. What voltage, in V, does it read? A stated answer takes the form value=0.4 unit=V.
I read value=8 unit=V
